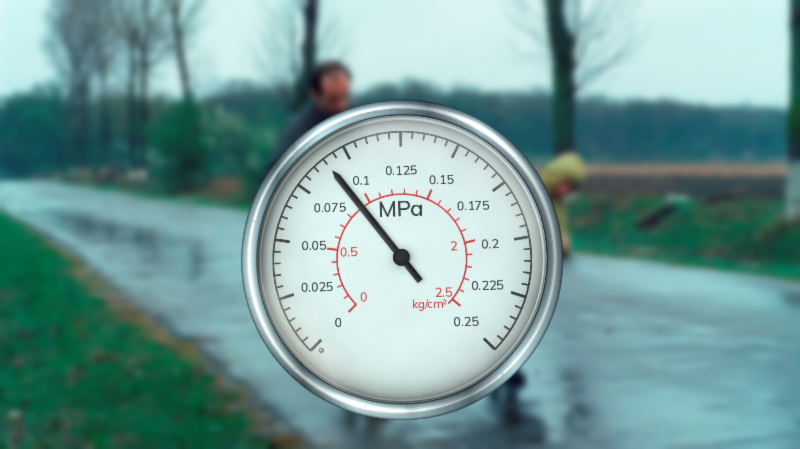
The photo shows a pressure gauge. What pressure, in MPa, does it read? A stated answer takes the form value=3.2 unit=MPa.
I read value=0.09 unit=MPa
